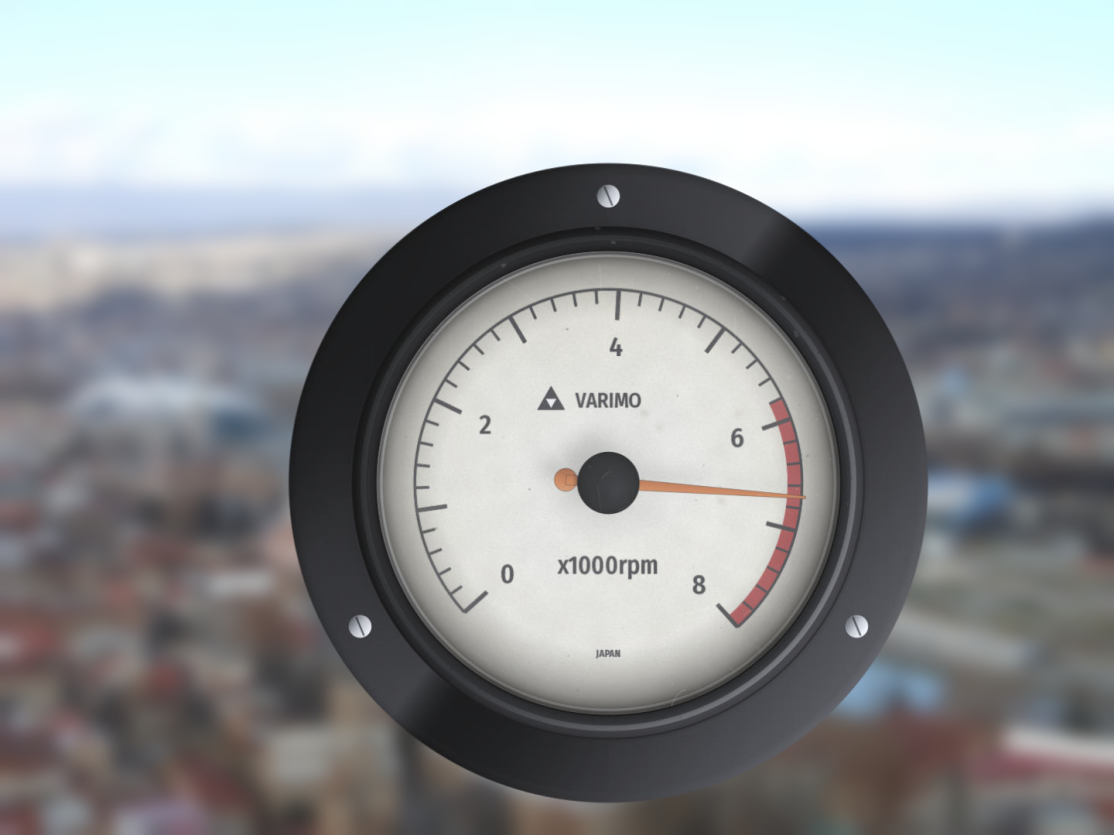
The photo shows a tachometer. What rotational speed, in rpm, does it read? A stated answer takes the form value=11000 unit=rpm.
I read value=6700 unit=rpm
